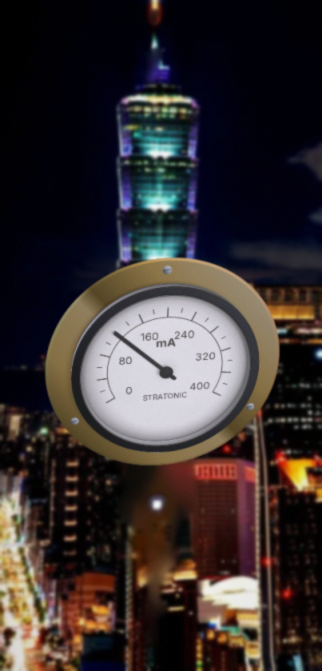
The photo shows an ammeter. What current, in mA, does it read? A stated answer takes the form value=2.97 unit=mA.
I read value=120 unit=mA
